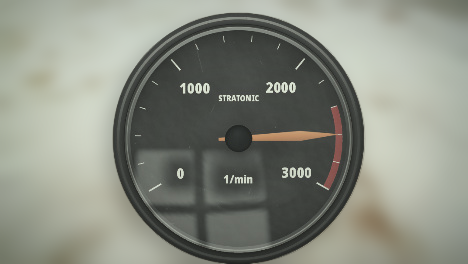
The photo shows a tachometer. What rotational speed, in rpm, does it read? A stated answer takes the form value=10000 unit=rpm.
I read value=2600 unit=rpm
